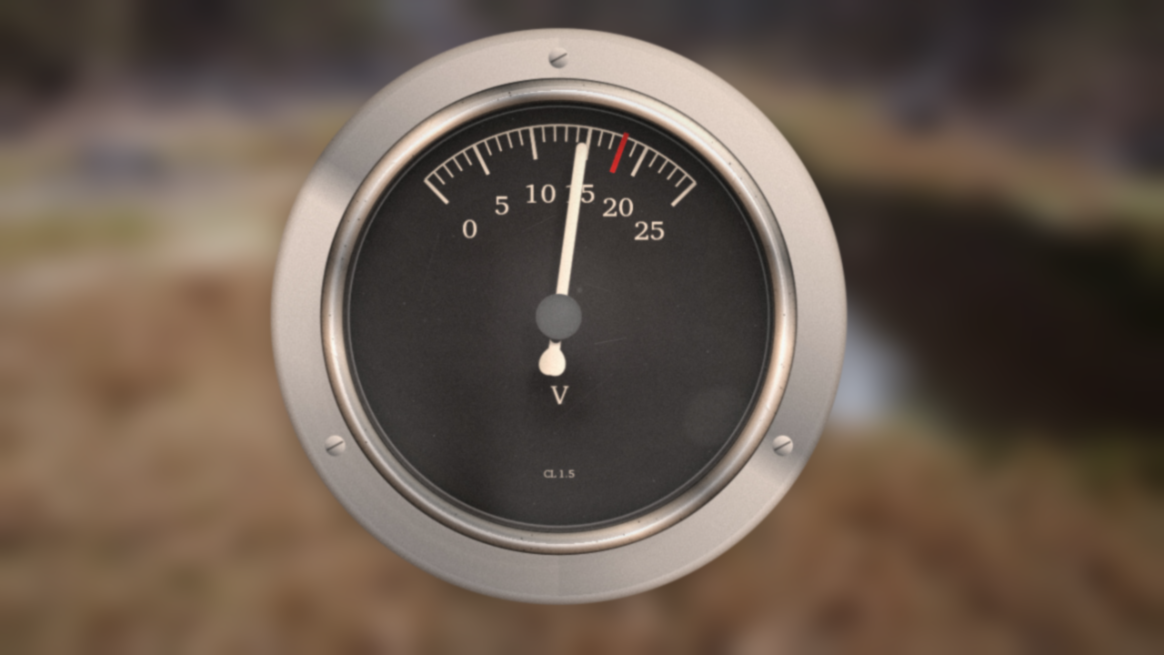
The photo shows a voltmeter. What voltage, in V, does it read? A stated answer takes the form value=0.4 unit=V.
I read value=14.5 unit=V
